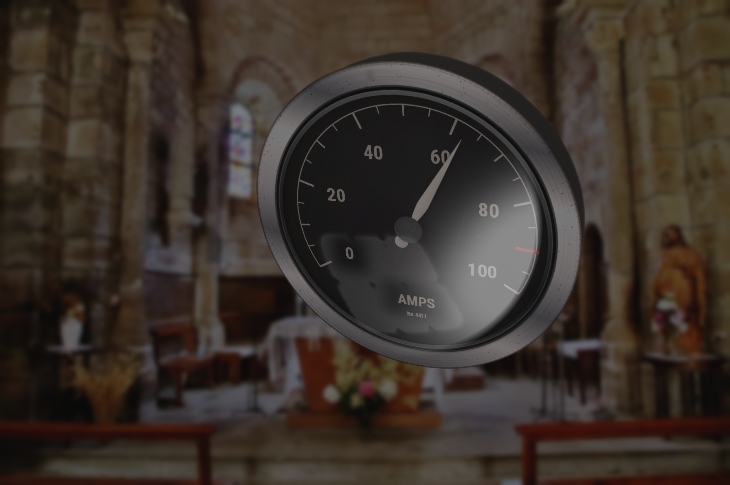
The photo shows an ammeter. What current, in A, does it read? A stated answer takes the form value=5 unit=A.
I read value=62.5 unit=A
